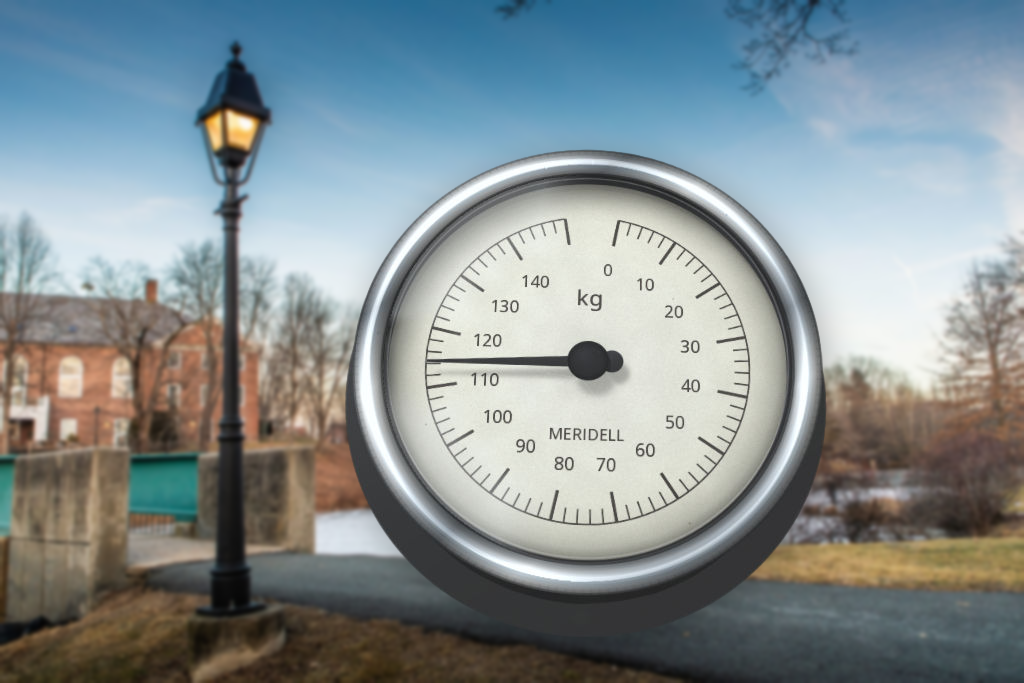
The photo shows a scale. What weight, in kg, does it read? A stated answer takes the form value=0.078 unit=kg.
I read value=114 unit=kg
